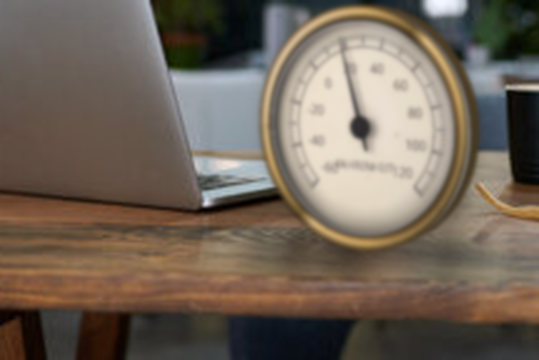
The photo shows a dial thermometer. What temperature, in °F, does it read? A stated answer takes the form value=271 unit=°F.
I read value=20 unit=°F
